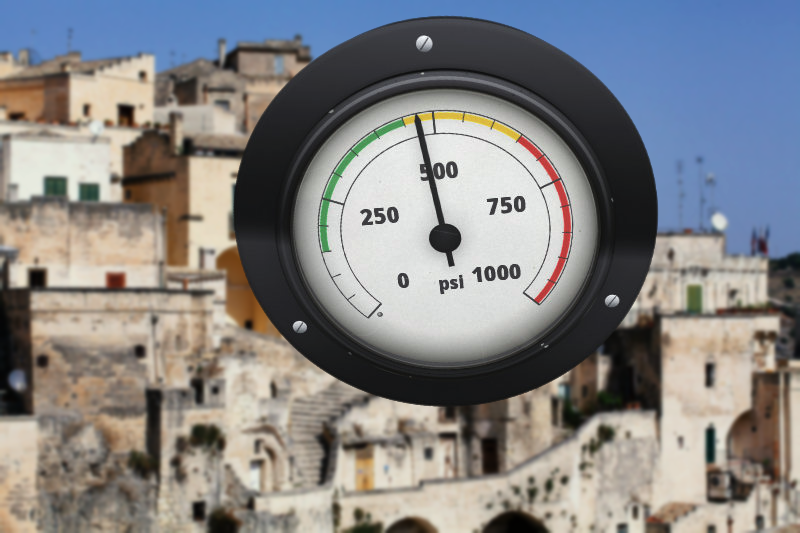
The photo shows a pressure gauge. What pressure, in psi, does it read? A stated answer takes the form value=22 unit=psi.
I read value=475 unit=psi
